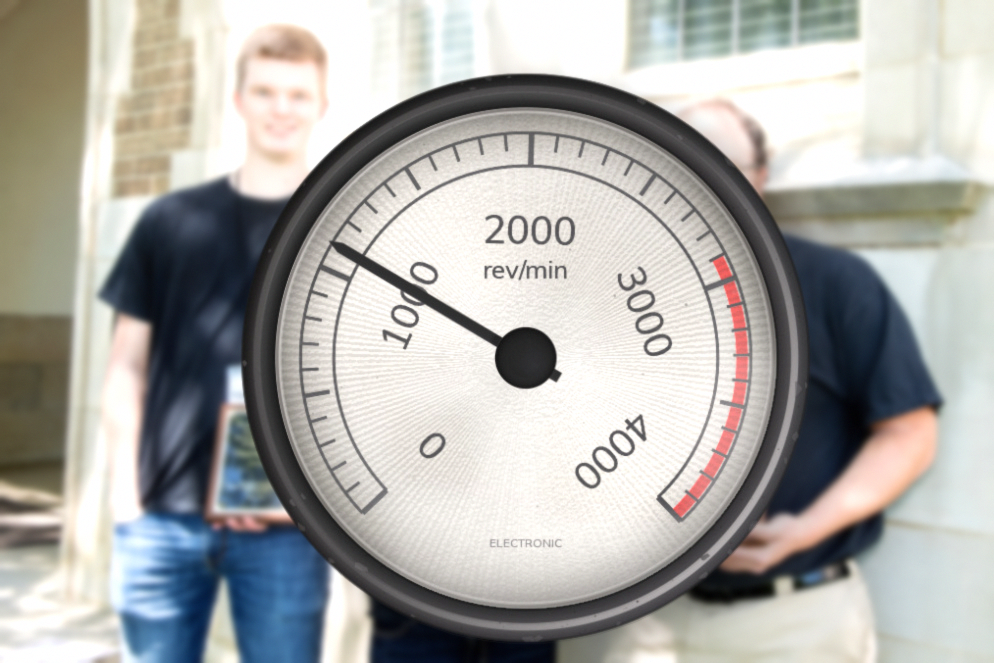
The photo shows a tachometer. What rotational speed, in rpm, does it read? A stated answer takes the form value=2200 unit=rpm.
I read value=1100 unit=rpm
